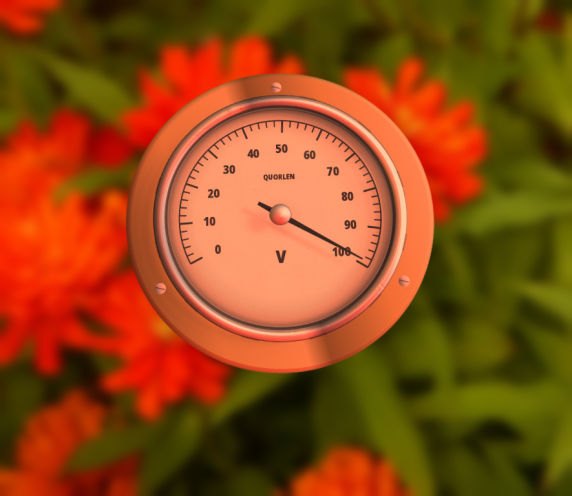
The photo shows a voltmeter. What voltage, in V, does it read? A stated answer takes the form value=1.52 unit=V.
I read value=99 unit=V
